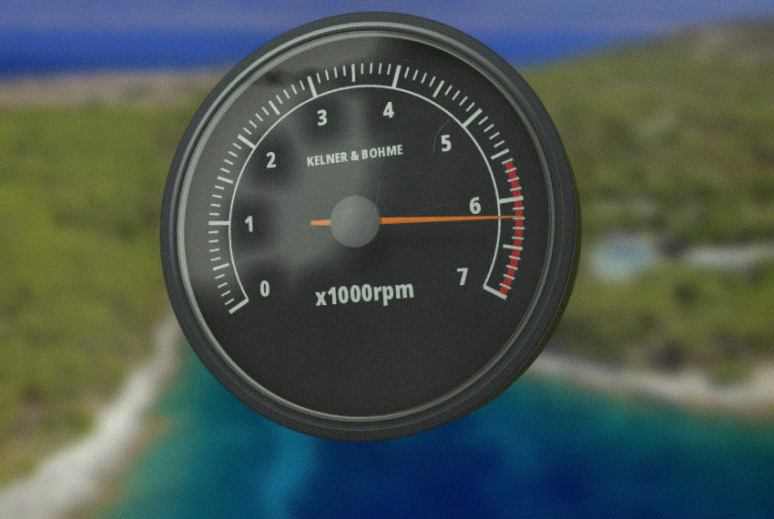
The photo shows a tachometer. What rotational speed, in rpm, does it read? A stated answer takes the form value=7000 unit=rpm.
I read value=6200 unit=rpm
